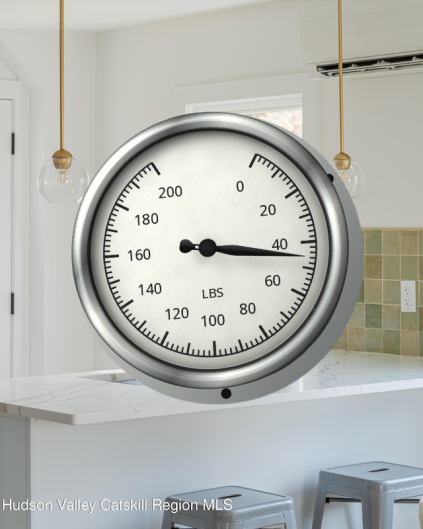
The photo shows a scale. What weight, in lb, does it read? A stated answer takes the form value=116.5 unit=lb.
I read value=46 unit=lb
